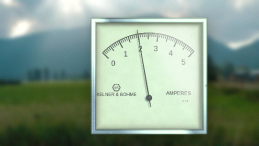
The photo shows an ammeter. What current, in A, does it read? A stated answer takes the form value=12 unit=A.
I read value=2 unit=A
